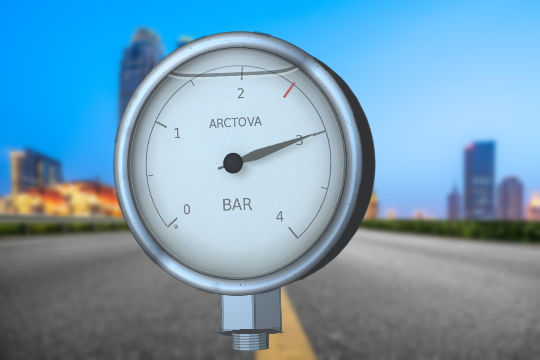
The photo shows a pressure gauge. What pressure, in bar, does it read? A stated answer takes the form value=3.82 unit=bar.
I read value=3 unit=bar
